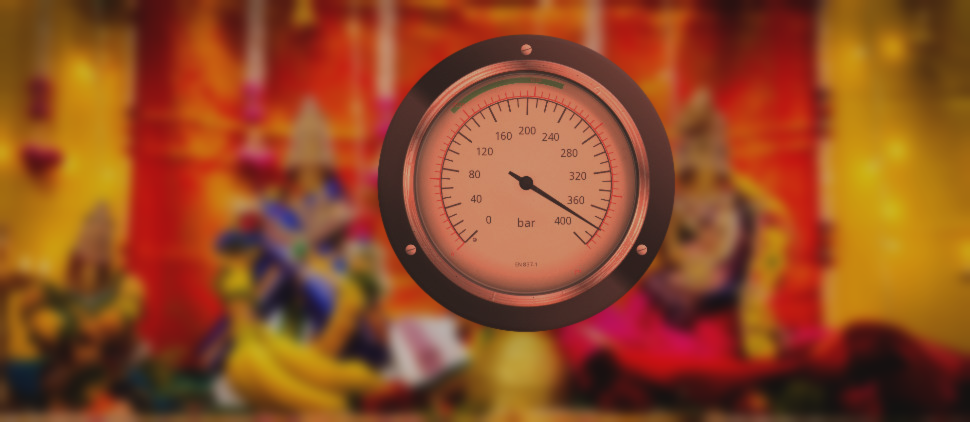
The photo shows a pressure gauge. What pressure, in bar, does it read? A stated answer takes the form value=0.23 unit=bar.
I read value=380 unit=bar
